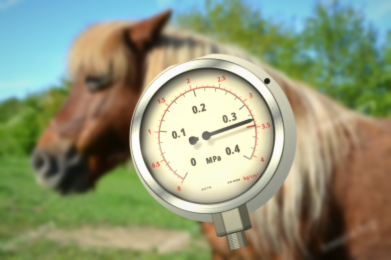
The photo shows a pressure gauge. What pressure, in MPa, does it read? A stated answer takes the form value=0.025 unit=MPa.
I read value=0.33 unit=MPa
